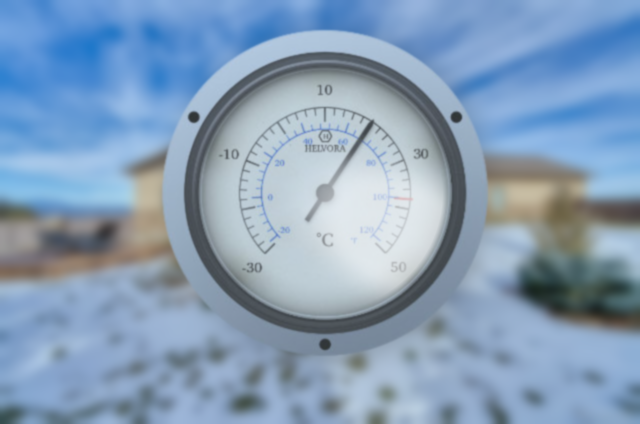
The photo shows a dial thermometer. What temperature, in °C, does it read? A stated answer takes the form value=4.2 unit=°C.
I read value=20 unit=°C
